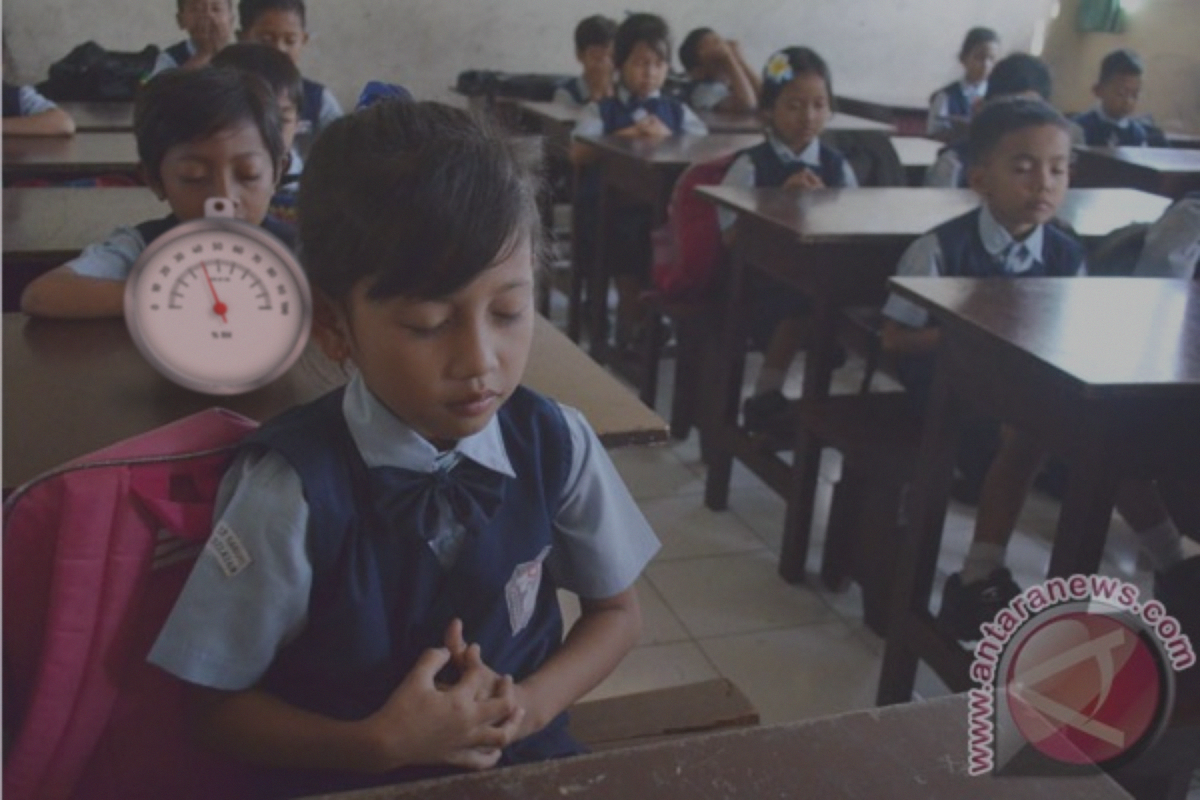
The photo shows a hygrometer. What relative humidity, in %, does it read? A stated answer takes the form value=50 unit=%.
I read value=40 unit=%
